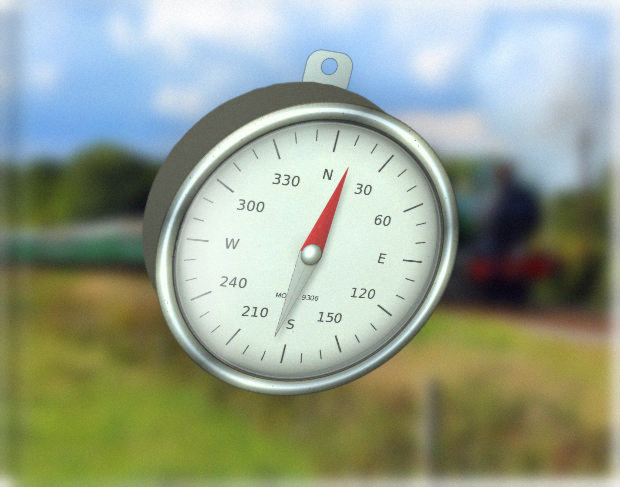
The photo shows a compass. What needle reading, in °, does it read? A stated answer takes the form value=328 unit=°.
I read value=10 unit=°
